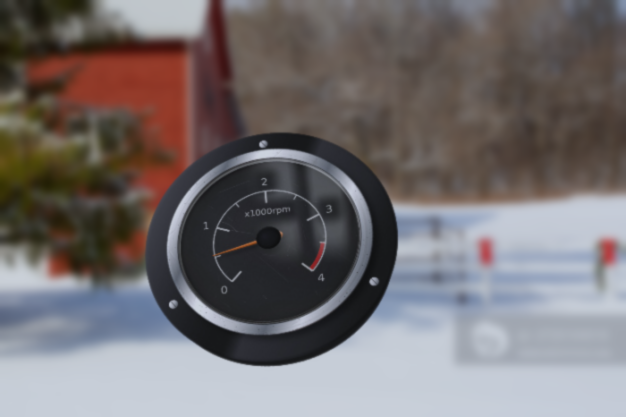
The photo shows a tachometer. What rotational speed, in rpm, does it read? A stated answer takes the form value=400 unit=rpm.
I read value=500 unit=rpm
